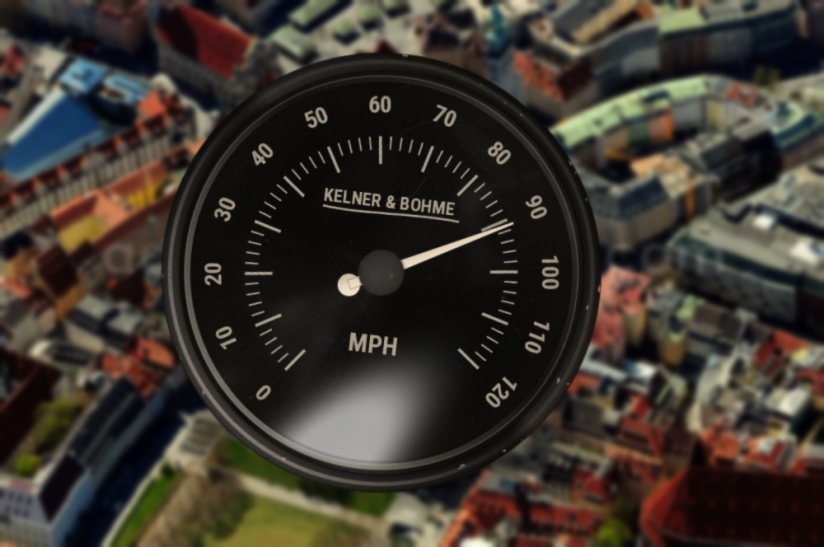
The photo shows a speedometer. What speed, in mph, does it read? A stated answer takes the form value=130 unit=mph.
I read value=91 unit=mph
